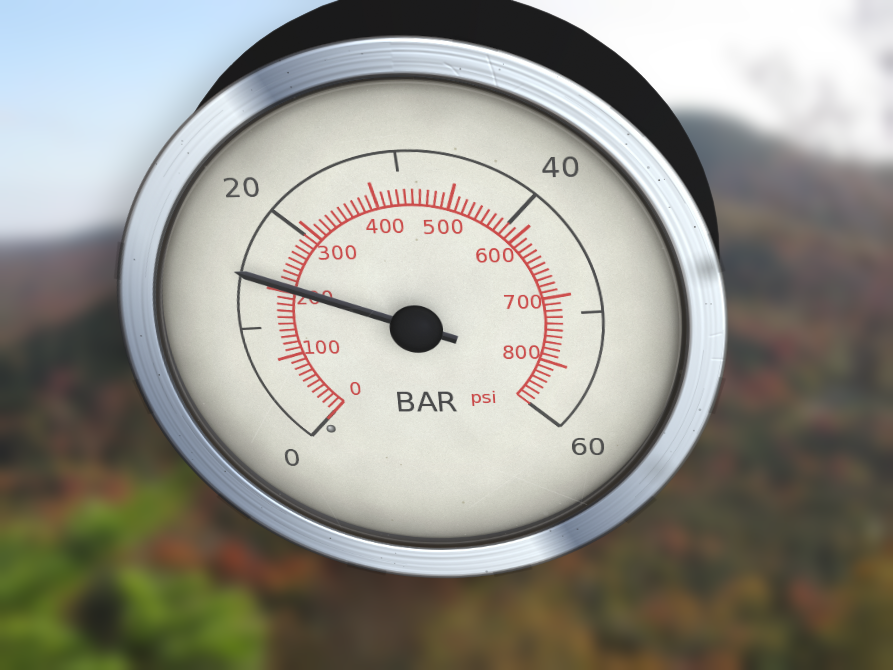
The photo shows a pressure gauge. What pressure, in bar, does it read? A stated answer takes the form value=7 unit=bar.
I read value=15 unit=bar
